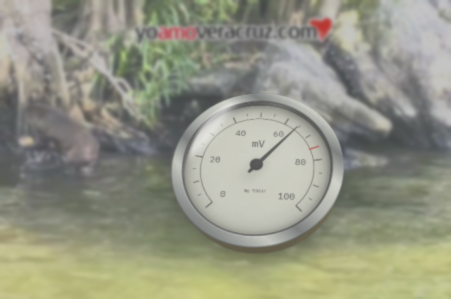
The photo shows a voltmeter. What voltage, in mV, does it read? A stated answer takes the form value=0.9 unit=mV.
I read value=65 unit=mV
